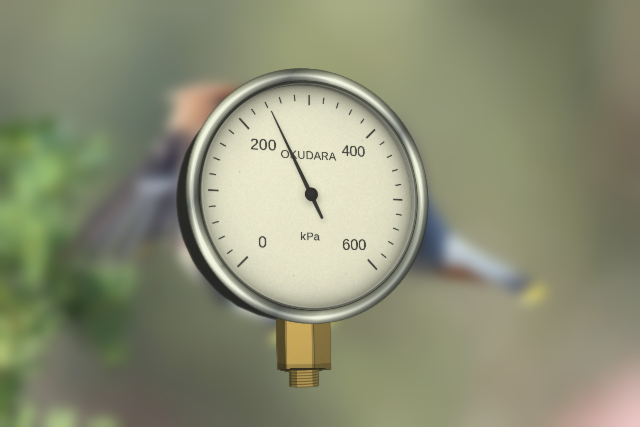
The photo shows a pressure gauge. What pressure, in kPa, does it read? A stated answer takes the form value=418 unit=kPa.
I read value=240 unit=kPa
